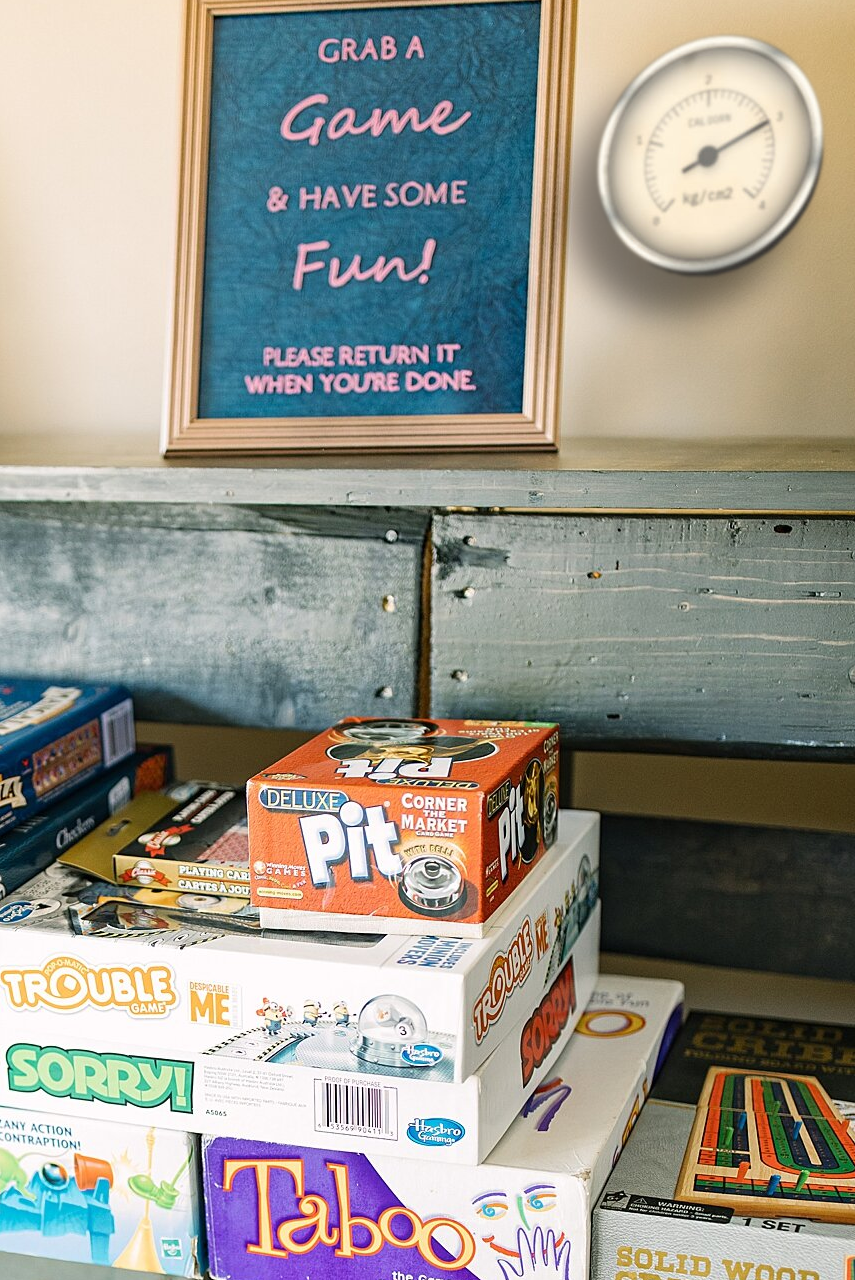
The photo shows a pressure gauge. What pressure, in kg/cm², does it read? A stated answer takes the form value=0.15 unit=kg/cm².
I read value=3 unit=kg/cm²
